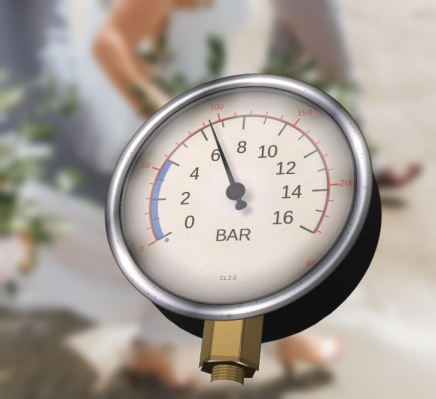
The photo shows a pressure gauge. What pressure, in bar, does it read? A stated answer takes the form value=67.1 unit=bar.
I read value=6.5 unit=bar
